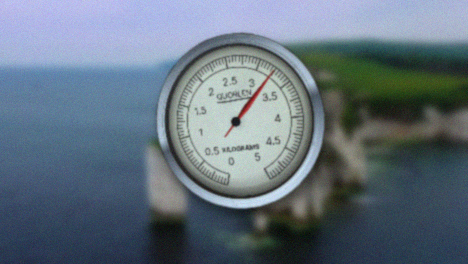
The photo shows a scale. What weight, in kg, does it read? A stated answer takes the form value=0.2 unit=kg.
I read value=3.25 unit=kg
